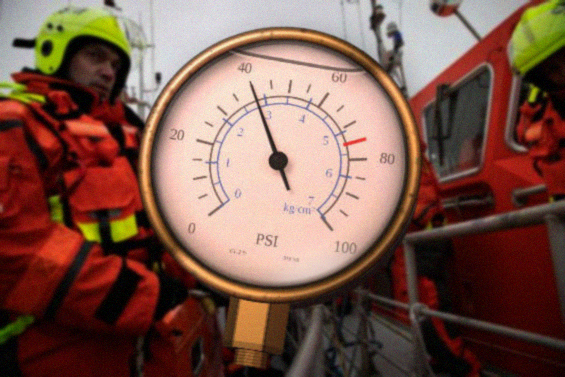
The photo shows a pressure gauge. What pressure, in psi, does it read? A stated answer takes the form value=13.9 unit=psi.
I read value=40 unit=psi
